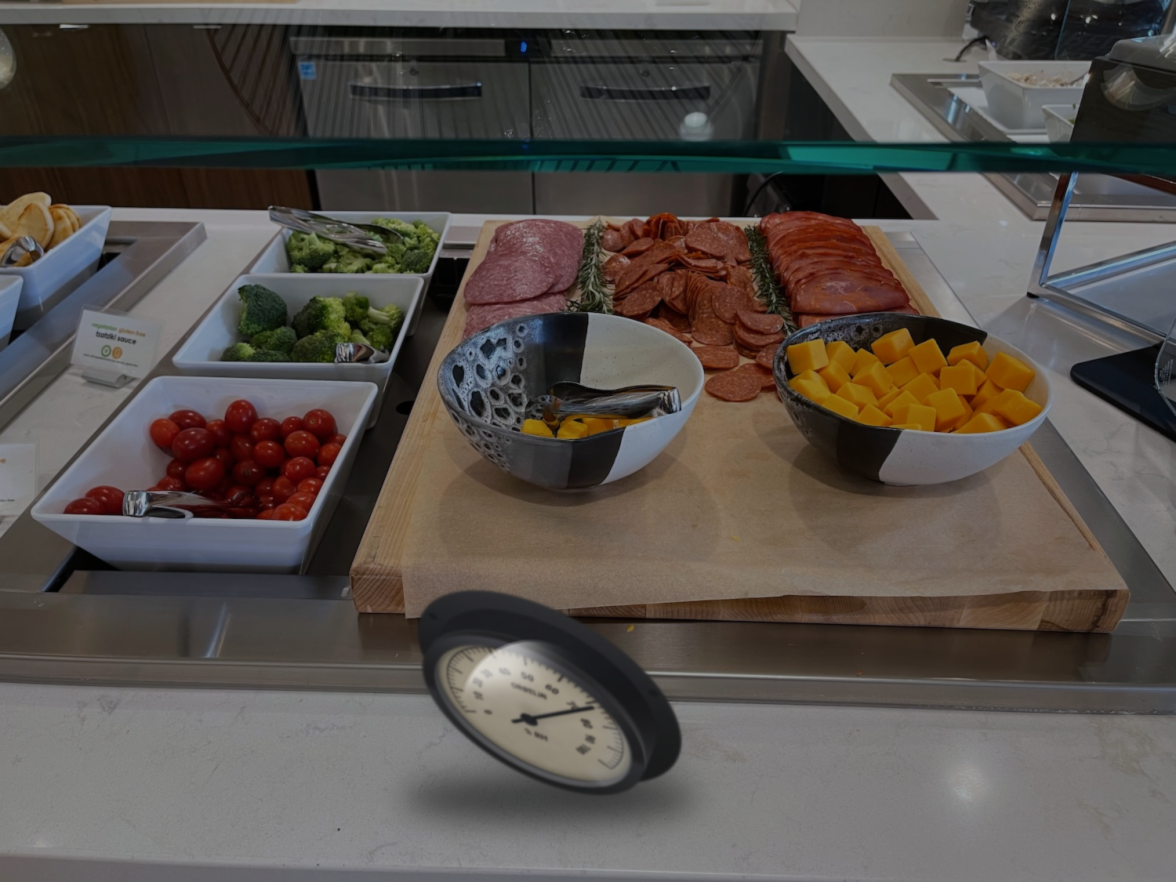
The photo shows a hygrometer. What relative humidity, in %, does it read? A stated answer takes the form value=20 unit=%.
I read value=70 unit=%
